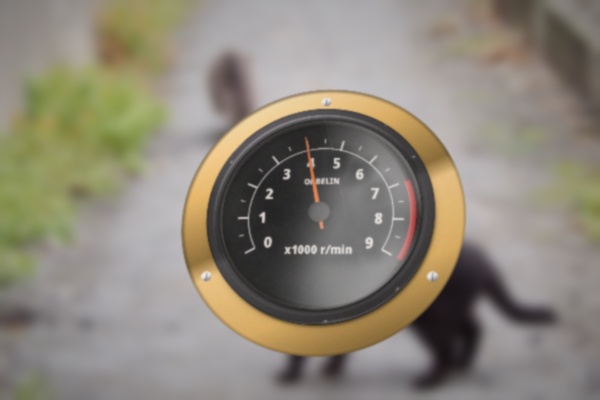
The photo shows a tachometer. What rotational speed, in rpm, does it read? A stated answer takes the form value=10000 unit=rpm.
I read value=4000 unit=rpm
